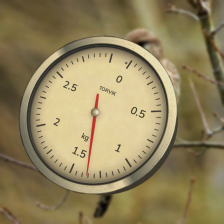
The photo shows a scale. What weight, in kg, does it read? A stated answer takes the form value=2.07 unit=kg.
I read value=1.35 unit=kg
